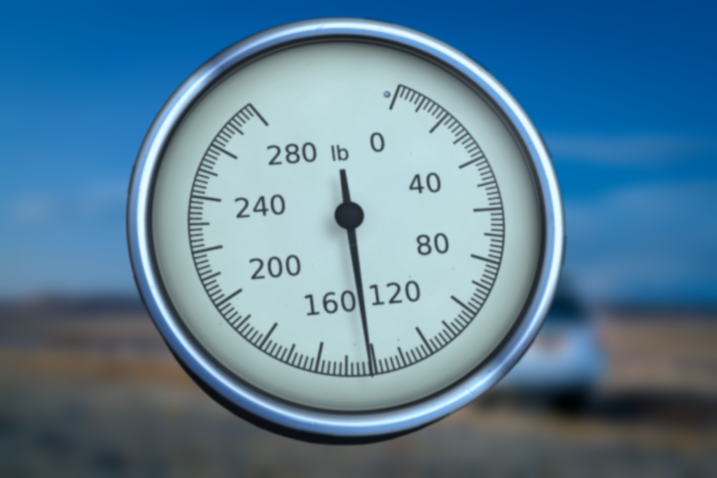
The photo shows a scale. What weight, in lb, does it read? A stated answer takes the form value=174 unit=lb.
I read value=142 unit=lb
